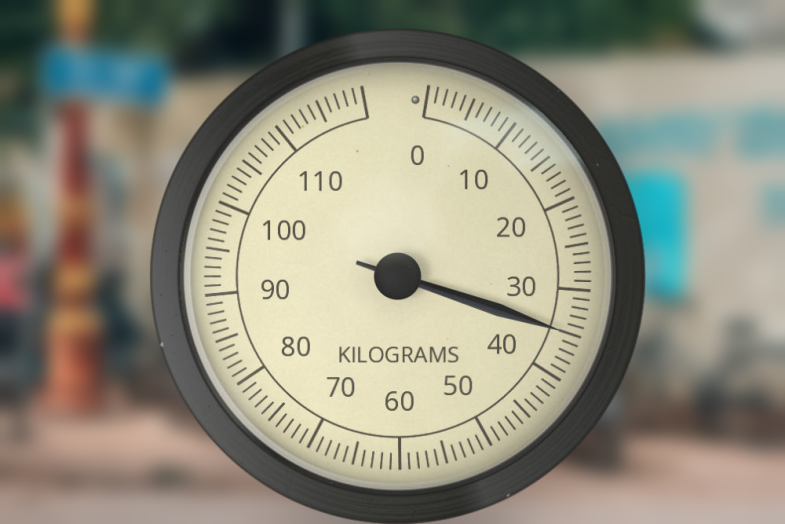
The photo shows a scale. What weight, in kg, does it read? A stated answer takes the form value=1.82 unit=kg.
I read value=35 unit=kg
